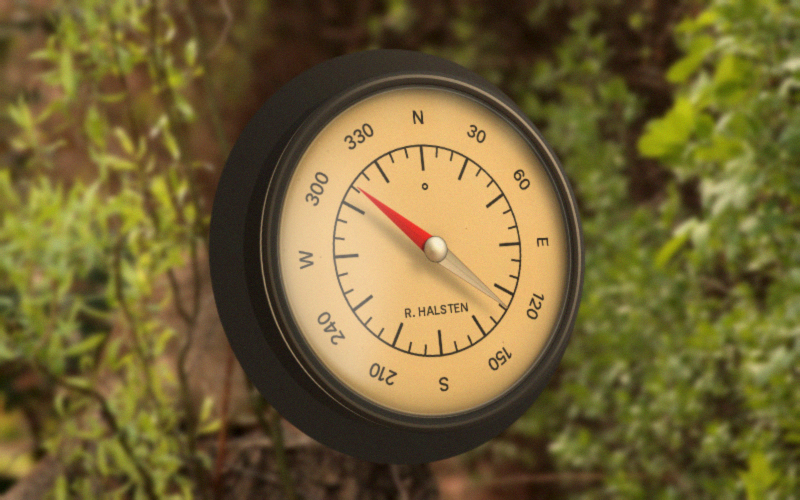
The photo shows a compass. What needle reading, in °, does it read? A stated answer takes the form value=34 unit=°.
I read value=310 unit=°
